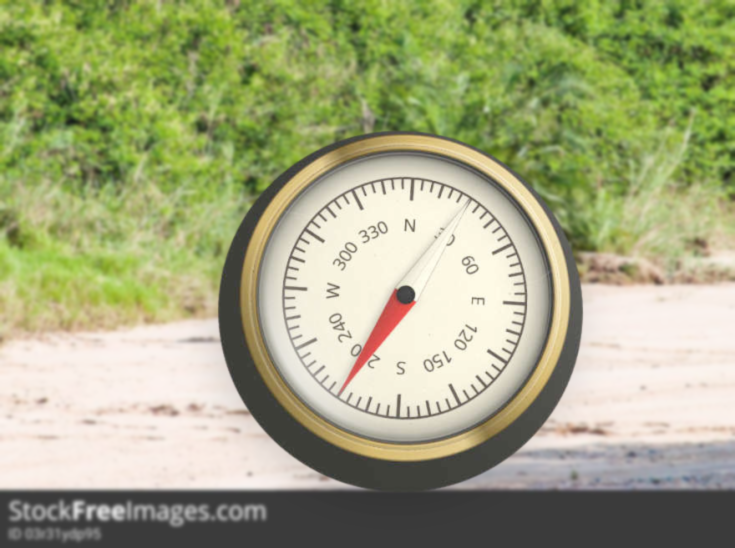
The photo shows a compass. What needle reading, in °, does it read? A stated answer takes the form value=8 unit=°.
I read value=210 unit=°
